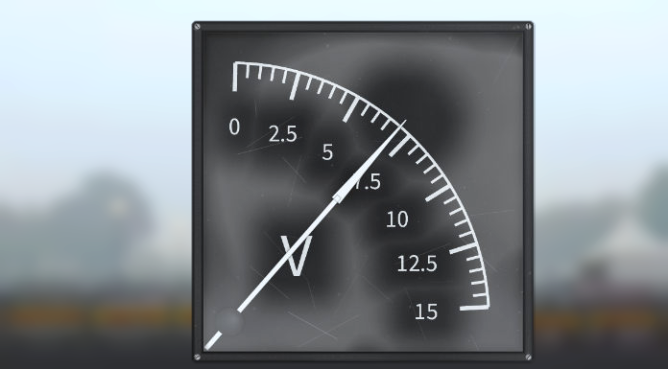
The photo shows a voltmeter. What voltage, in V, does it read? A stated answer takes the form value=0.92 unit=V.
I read value=7 unit=V
